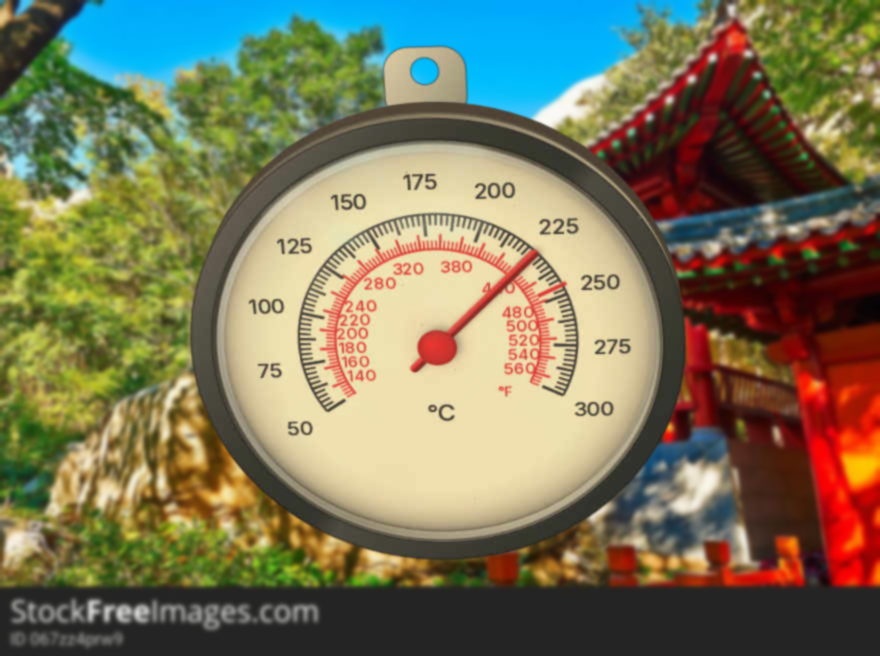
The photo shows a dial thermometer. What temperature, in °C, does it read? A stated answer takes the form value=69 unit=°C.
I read value=225 unit=°C
